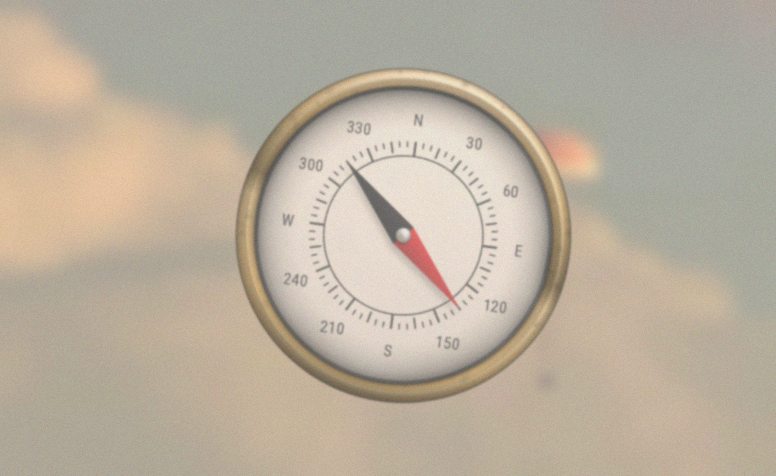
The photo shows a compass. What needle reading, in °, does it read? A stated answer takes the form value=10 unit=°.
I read value=135 unit=°
